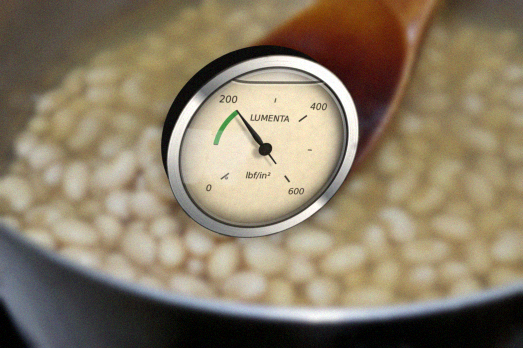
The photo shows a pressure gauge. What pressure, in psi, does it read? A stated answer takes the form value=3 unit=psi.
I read value=200 unit=psi
